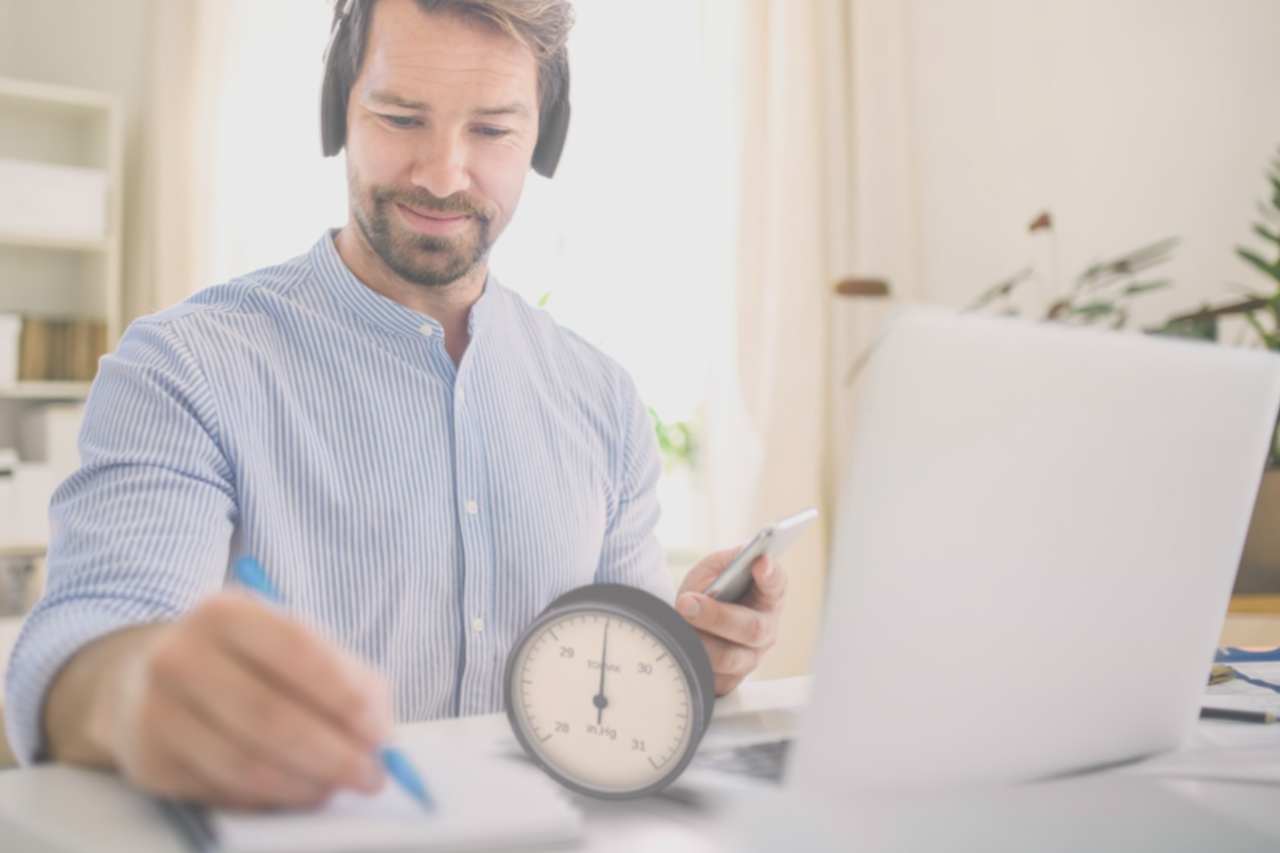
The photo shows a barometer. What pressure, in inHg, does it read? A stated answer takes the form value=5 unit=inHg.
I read value=29.5 unit=inHg
